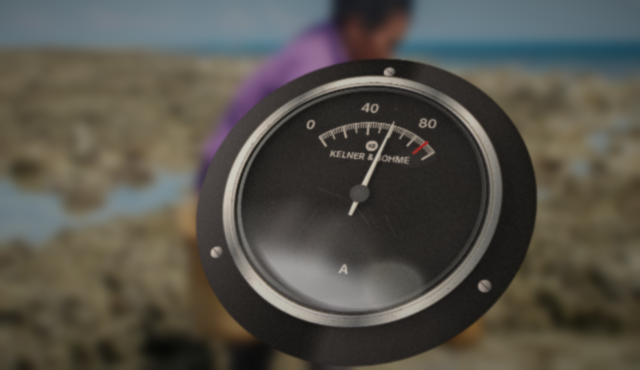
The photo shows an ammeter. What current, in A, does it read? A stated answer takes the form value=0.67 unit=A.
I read value=60 unit=A
